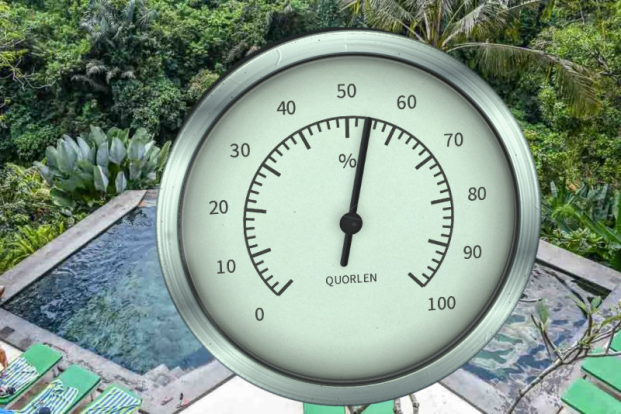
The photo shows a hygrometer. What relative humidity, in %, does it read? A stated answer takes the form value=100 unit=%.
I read value=54 unit=%
